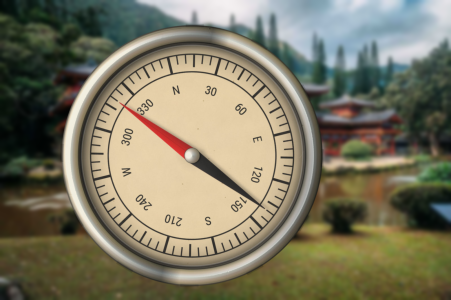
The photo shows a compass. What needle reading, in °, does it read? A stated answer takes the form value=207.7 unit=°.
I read value=320 unit=°
